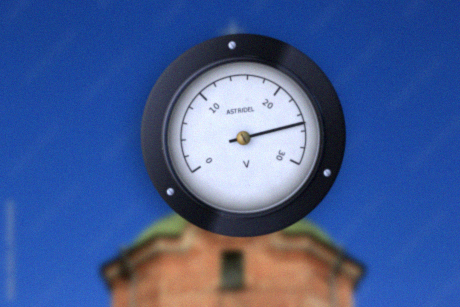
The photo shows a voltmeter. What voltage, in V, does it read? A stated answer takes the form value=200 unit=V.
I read value=25 unit=V
